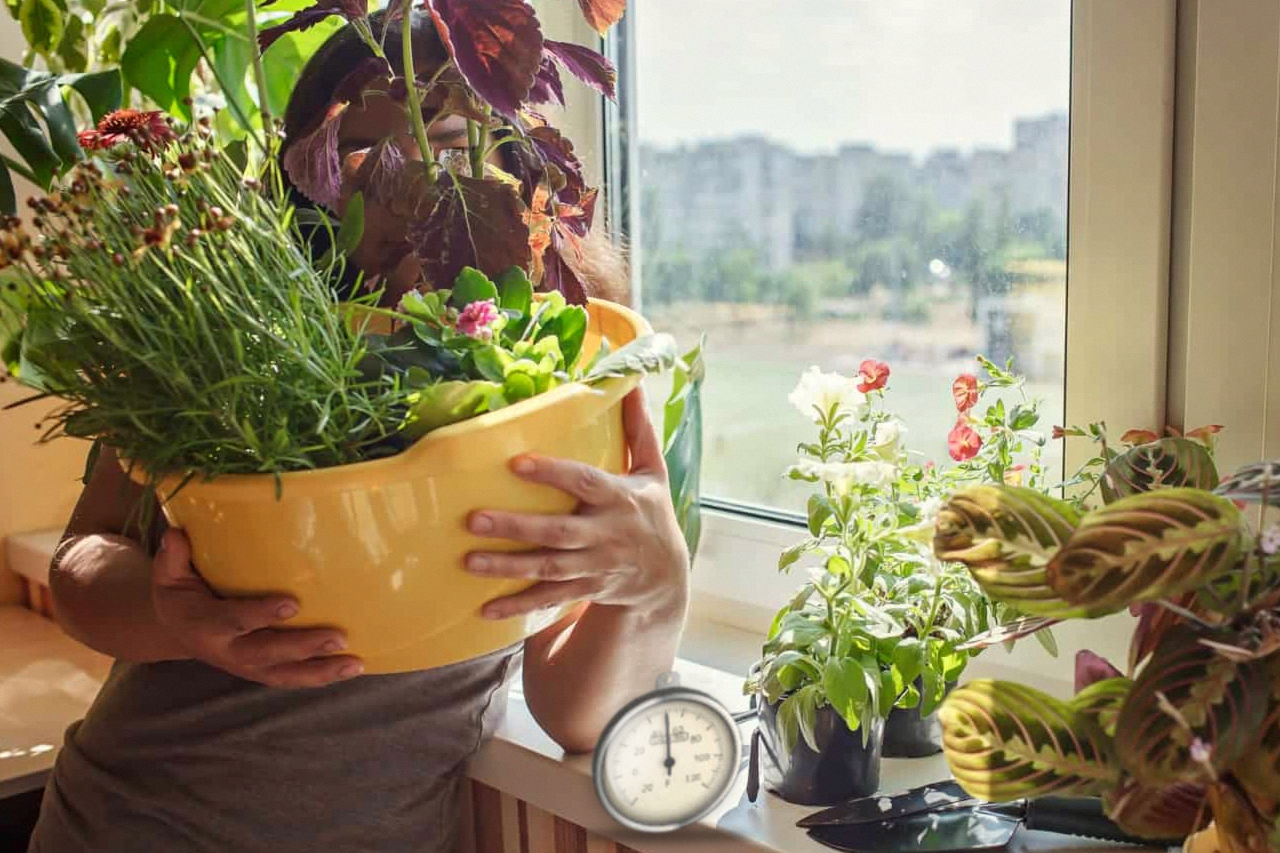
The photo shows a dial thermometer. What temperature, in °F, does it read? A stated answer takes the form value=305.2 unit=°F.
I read value=50 unit=°F
